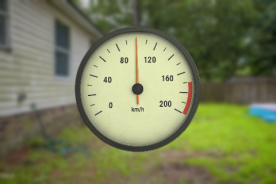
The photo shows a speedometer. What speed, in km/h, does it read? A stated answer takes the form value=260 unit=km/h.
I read value=100 unit=km/h
